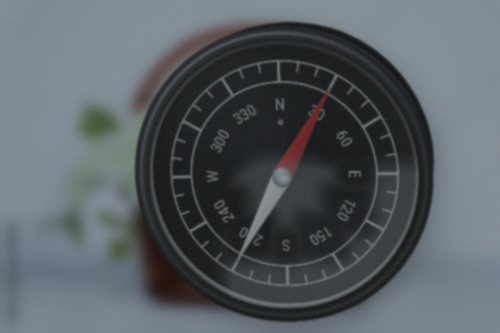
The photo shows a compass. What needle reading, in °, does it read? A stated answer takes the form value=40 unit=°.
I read value=30 unit=°
